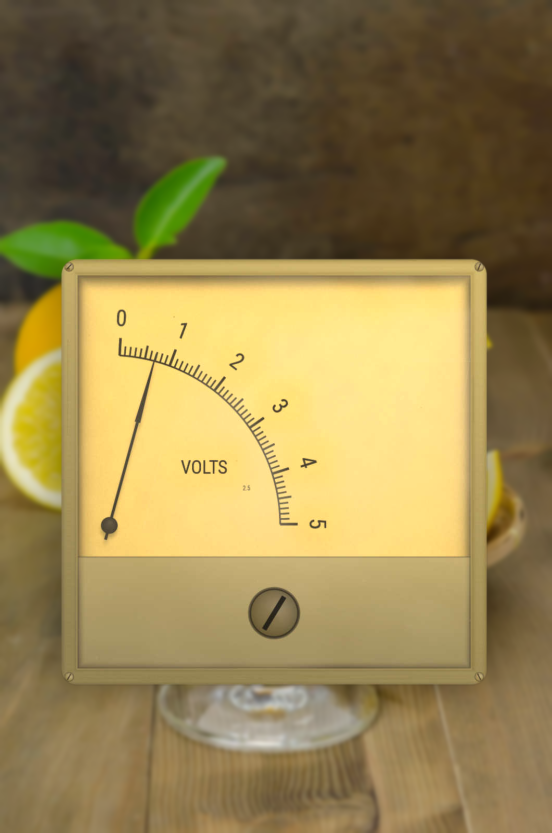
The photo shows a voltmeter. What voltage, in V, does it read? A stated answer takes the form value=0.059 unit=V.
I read value=0.7 unit=V
